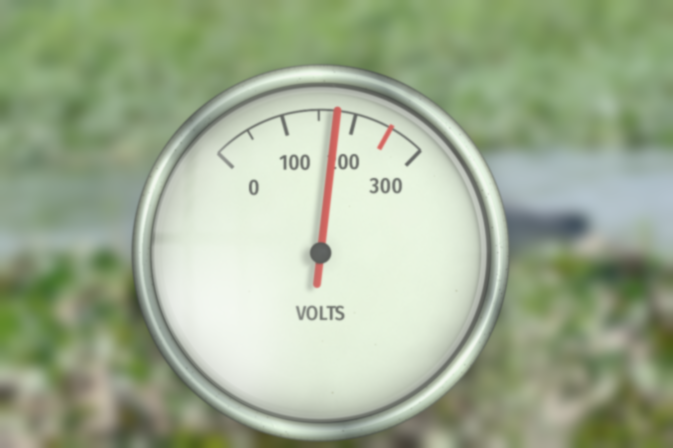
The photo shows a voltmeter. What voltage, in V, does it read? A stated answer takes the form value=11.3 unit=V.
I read value=175 unit=V
